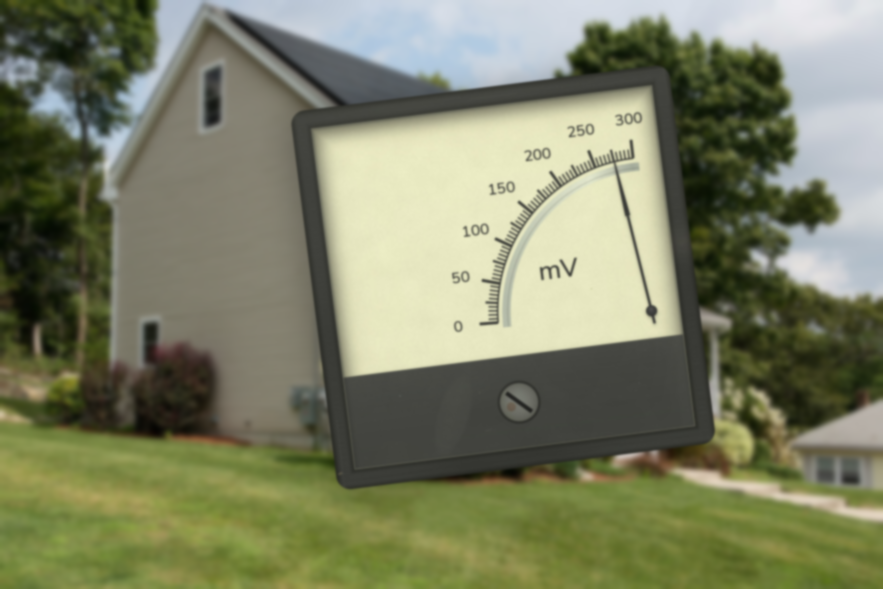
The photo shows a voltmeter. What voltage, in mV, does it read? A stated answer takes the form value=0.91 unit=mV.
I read value=275 unit=mV
